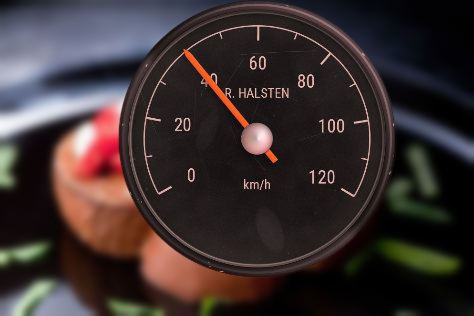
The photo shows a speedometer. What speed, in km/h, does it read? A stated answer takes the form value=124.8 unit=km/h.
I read value=40 unit=km/h
